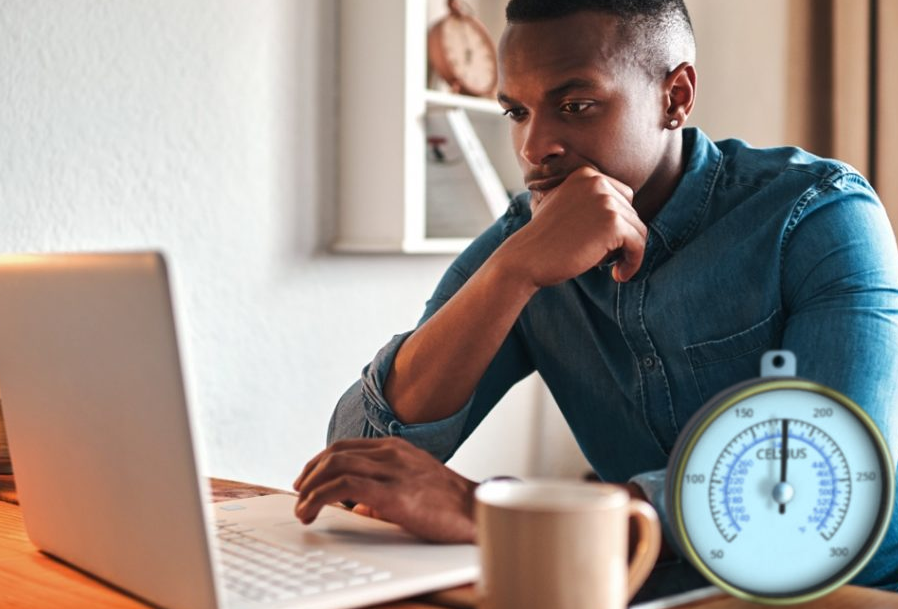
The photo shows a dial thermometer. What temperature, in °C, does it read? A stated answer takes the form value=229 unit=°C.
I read value=175 unit=°C
